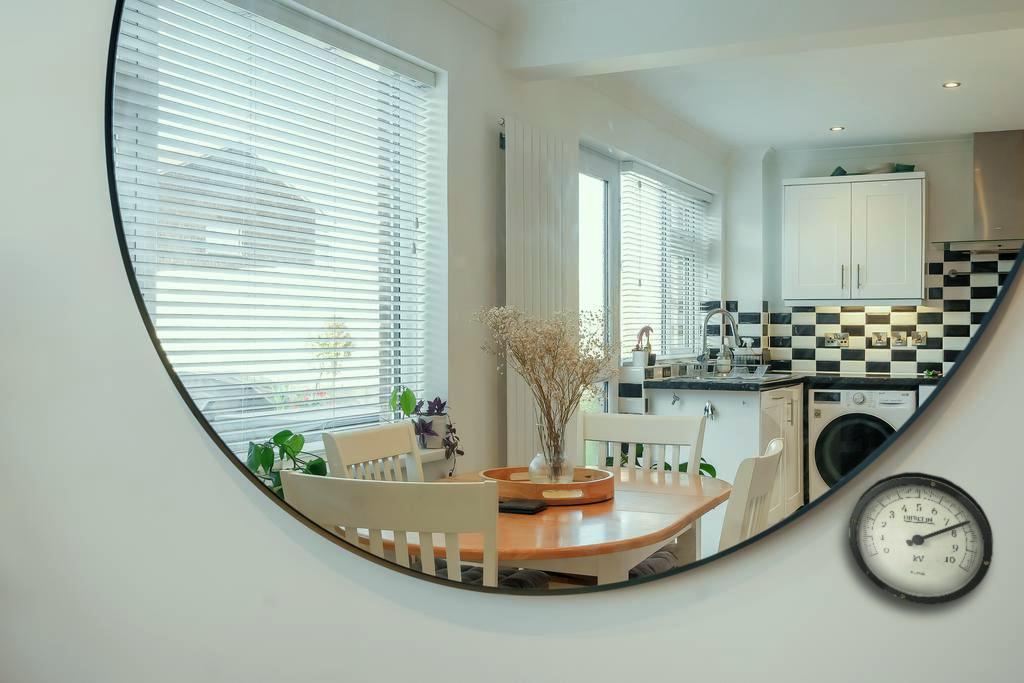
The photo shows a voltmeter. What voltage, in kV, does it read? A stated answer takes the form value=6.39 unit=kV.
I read value=7.5 unit=kV
